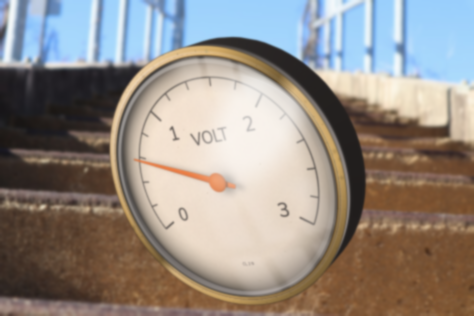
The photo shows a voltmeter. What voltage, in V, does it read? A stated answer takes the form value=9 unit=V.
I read value=0.6 unit=V
